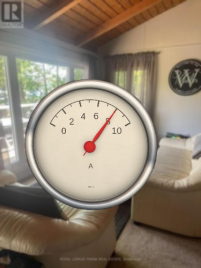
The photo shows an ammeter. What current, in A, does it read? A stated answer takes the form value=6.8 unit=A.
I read value=8 unit=A
